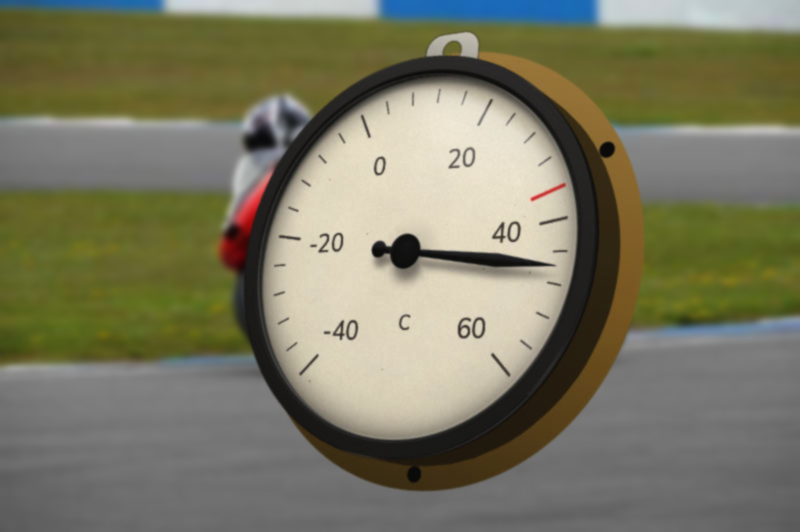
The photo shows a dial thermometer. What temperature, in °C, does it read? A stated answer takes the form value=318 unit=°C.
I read value=46 unit=°C
